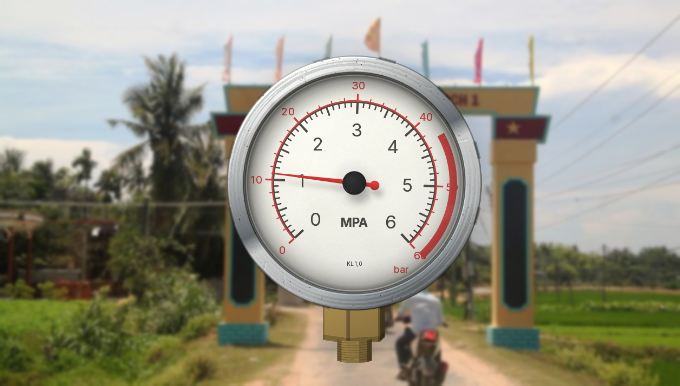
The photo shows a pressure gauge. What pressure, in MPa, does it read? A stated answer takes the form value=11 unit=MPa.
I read value=1.1 unit=MPa
